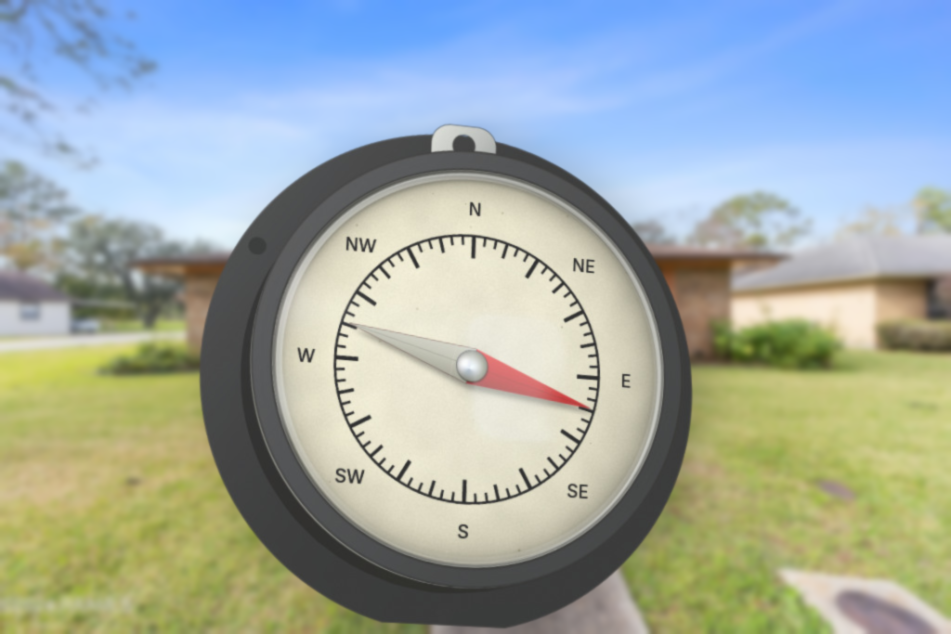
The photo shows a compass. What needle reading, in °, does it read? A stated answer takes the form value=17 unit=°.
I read value=105 unit=°
